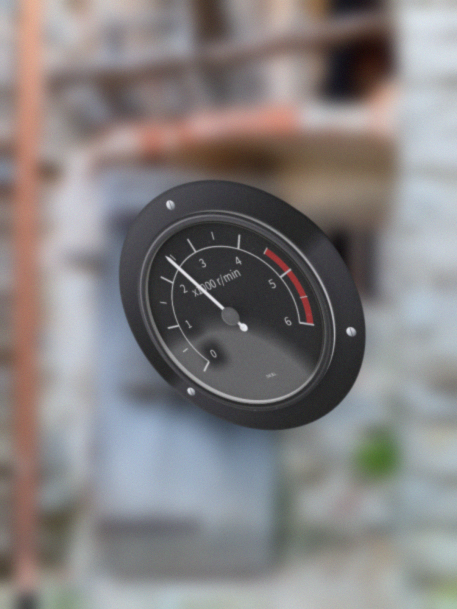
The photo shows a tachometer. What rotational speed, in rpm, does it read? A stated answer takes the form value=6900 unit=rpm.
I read value=2500 unit=rpm
